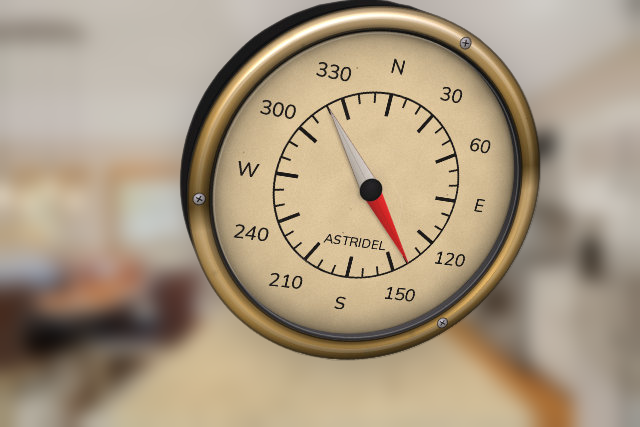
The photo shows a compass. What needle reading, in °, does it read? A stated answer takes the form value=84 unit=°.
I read value=140 unit=°
